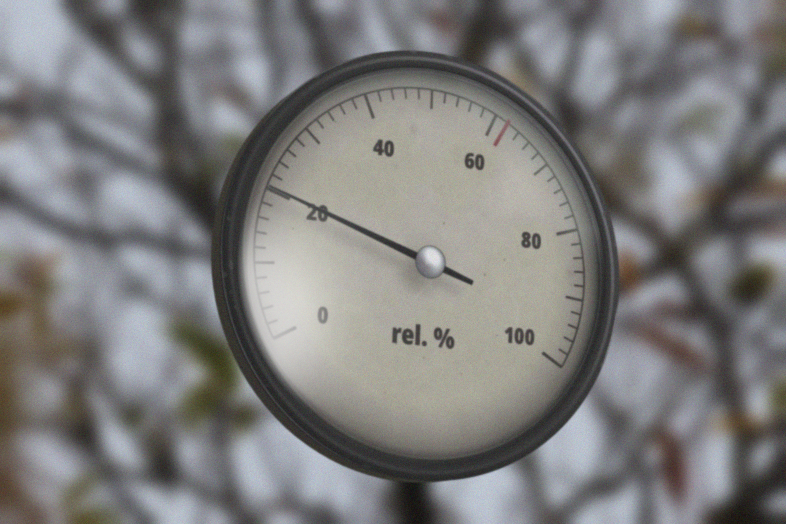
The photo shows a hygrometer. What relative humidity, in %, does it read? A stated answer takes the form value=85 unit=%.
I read value=20 unit=%
